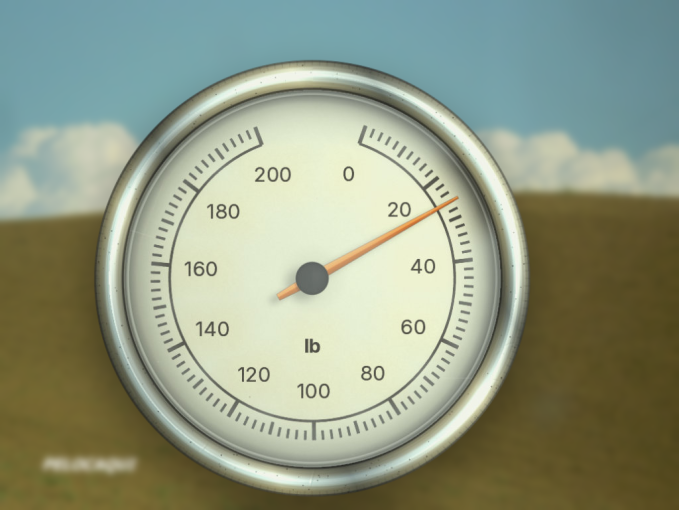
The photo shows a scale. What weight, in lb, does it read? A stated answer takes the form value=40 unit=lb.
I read value=26 unit=lb
